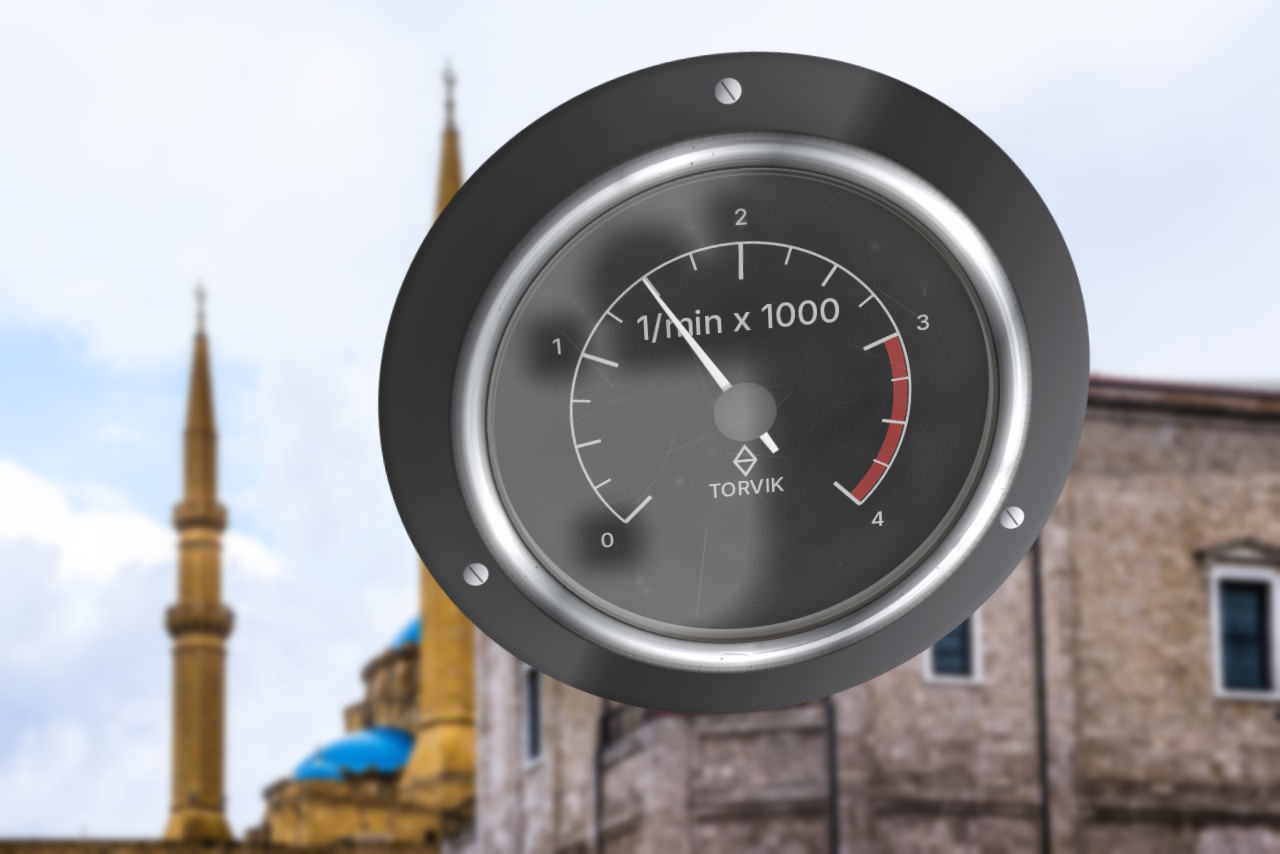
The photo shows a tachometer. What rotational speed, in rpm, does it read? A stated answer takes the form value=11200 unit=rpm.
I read value=1500 unit=rpm
